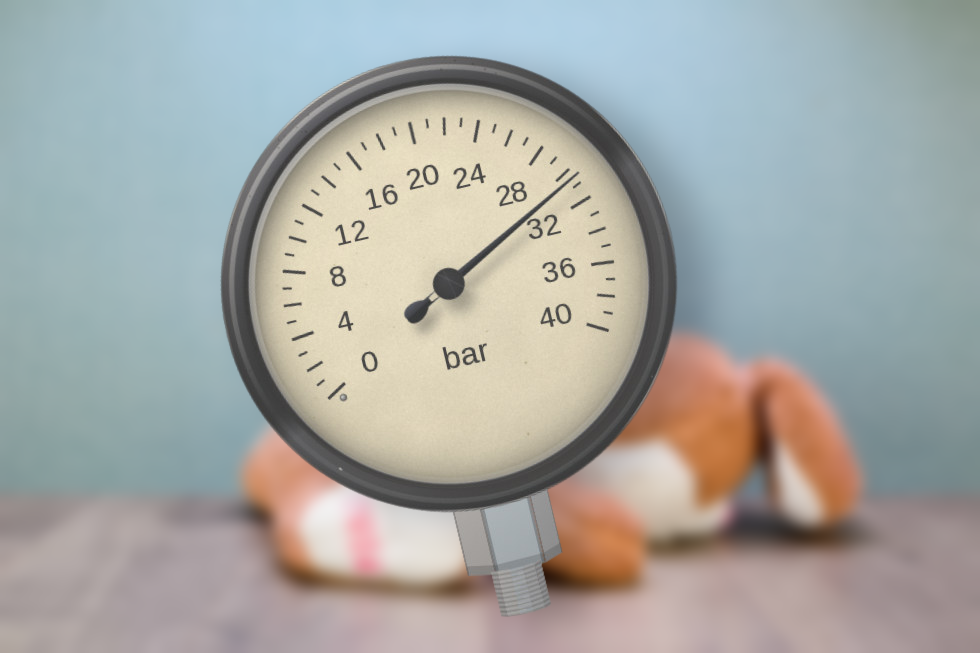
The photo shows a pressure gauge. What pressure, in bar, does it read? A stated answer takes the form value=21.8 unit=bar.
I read value=30.5 unit=bar
